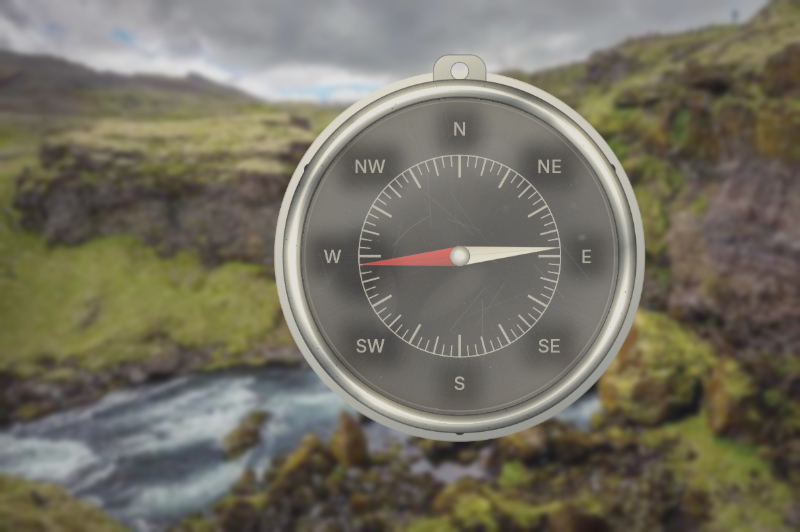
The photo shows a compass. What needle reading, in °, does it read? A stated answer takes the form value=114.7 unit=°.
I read value=265 unit=°
